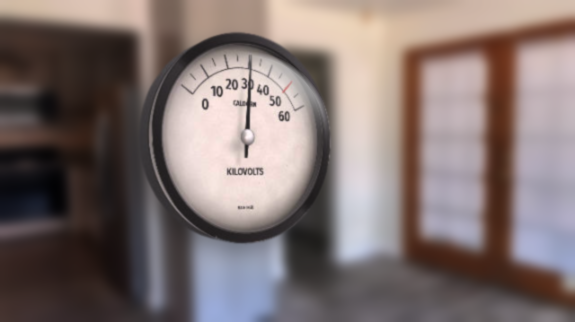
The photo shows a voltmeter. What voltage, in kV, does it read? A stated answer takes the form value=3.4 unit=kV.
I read value=30 unit=kV
